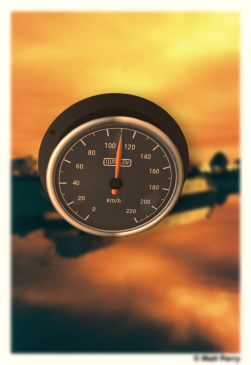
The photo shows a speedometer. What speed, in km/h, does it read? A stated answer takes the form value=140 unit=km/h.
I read value=110 unit=km/h
